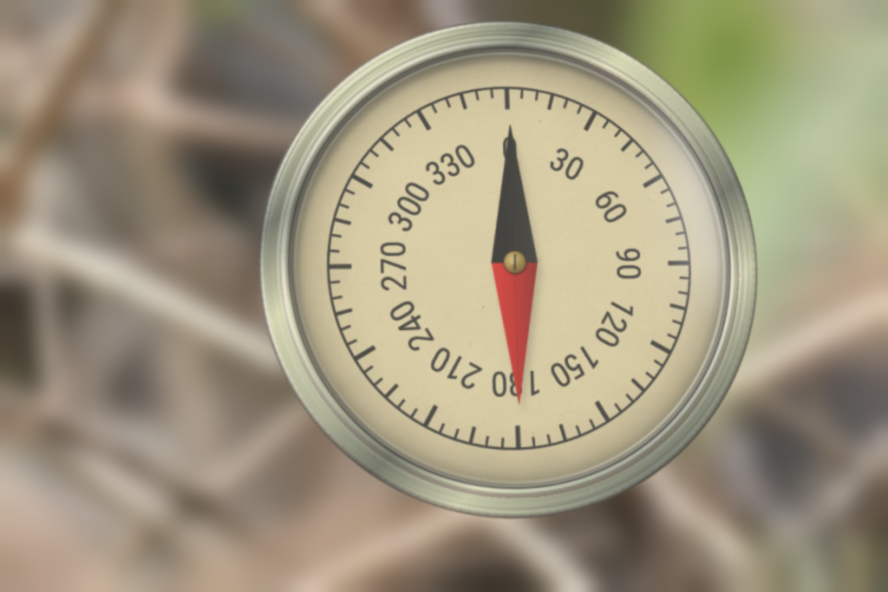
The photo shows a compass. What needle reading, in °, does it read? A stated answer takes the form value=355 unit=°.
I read value=180 unit=°
